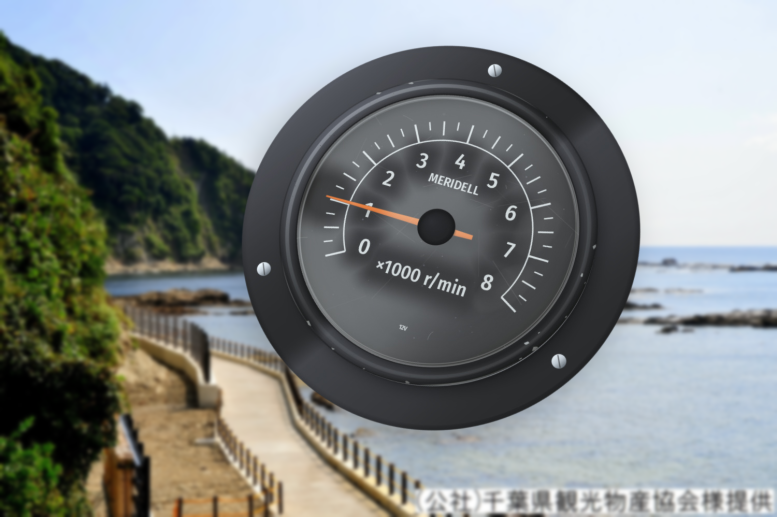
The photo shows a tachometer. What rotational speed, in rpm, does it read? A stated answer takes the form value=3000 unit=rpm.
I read value=1000 unit=rpm
